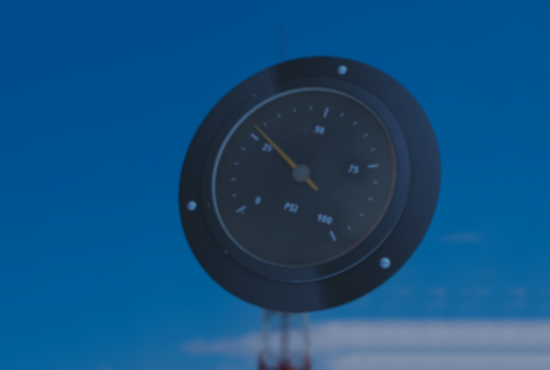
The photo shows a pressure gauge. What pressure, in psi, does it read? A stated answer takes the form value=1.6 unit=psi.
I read value=27.5 unit=psi
